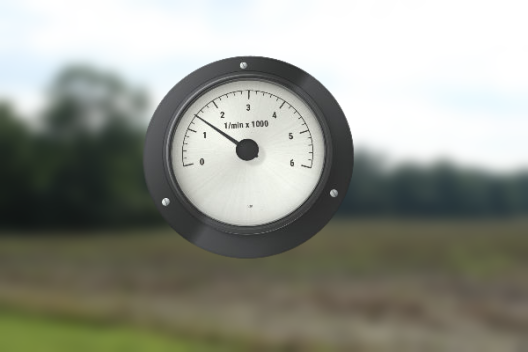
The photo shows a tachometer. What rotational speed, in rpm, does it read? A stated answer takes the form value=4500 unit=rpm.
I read value=1400 unit=rpm
